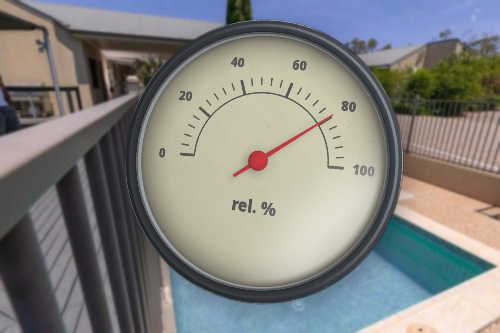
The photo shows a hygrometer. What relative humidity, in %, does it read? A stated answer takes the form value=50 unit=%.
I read value=80 unit=%
